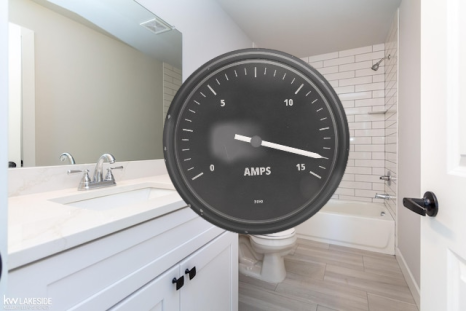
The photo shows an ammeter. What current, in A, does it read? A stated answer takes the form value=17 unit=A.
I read value=14 unit=A
